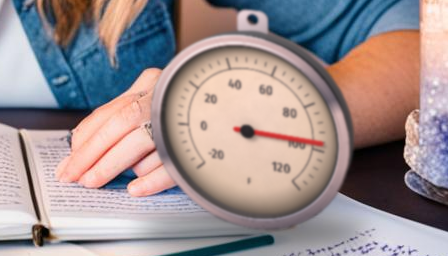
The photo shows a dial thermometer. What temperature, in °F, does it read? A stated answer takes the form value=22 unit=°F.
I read value=96 unit=°F
